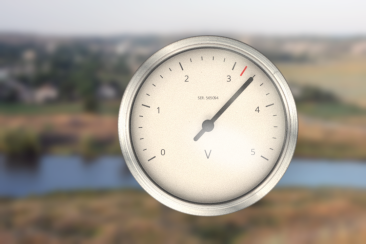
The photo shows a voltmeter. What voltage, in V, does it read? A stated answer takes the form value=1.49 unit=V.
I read value=3.4 unit=V
